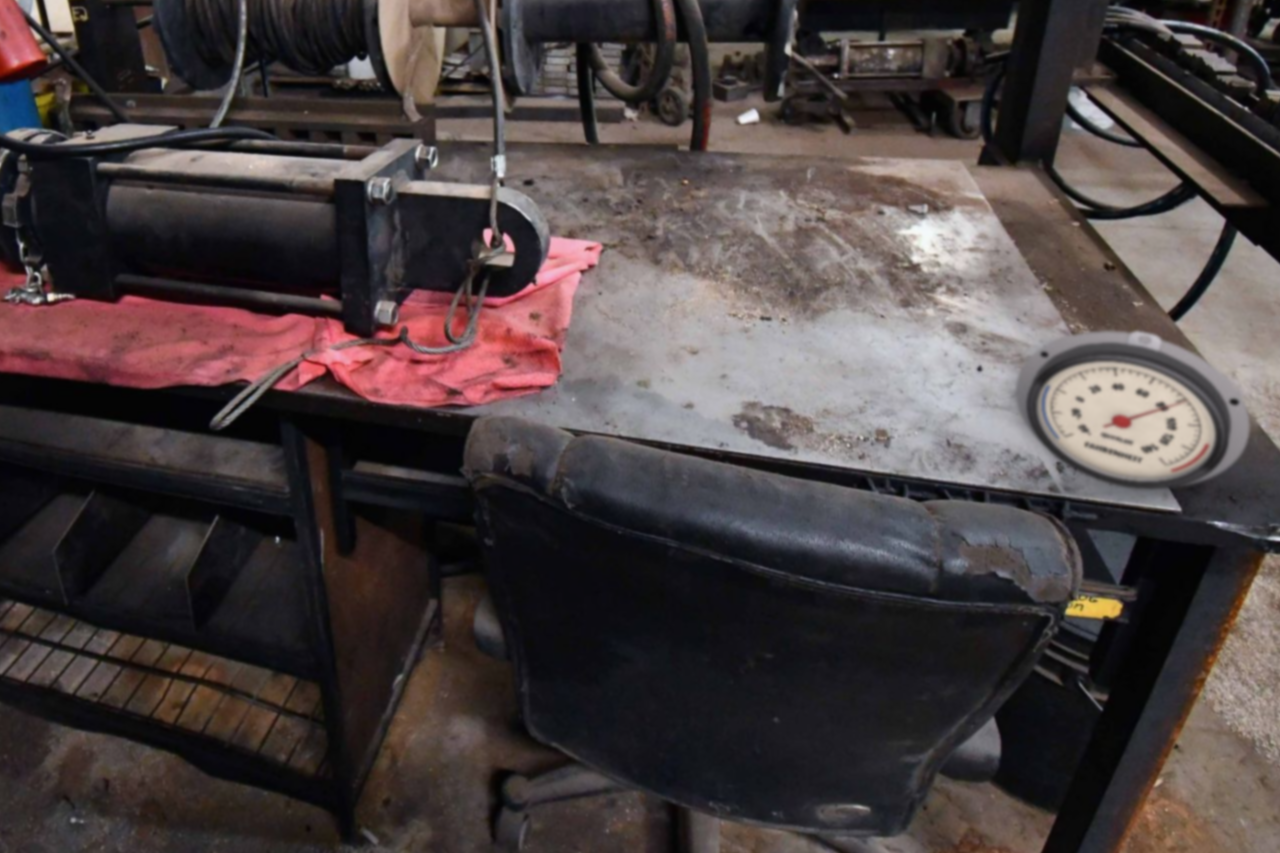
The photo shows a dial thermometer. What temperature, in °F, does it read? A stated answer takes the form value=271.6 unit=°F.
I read value=80 unit=°F
